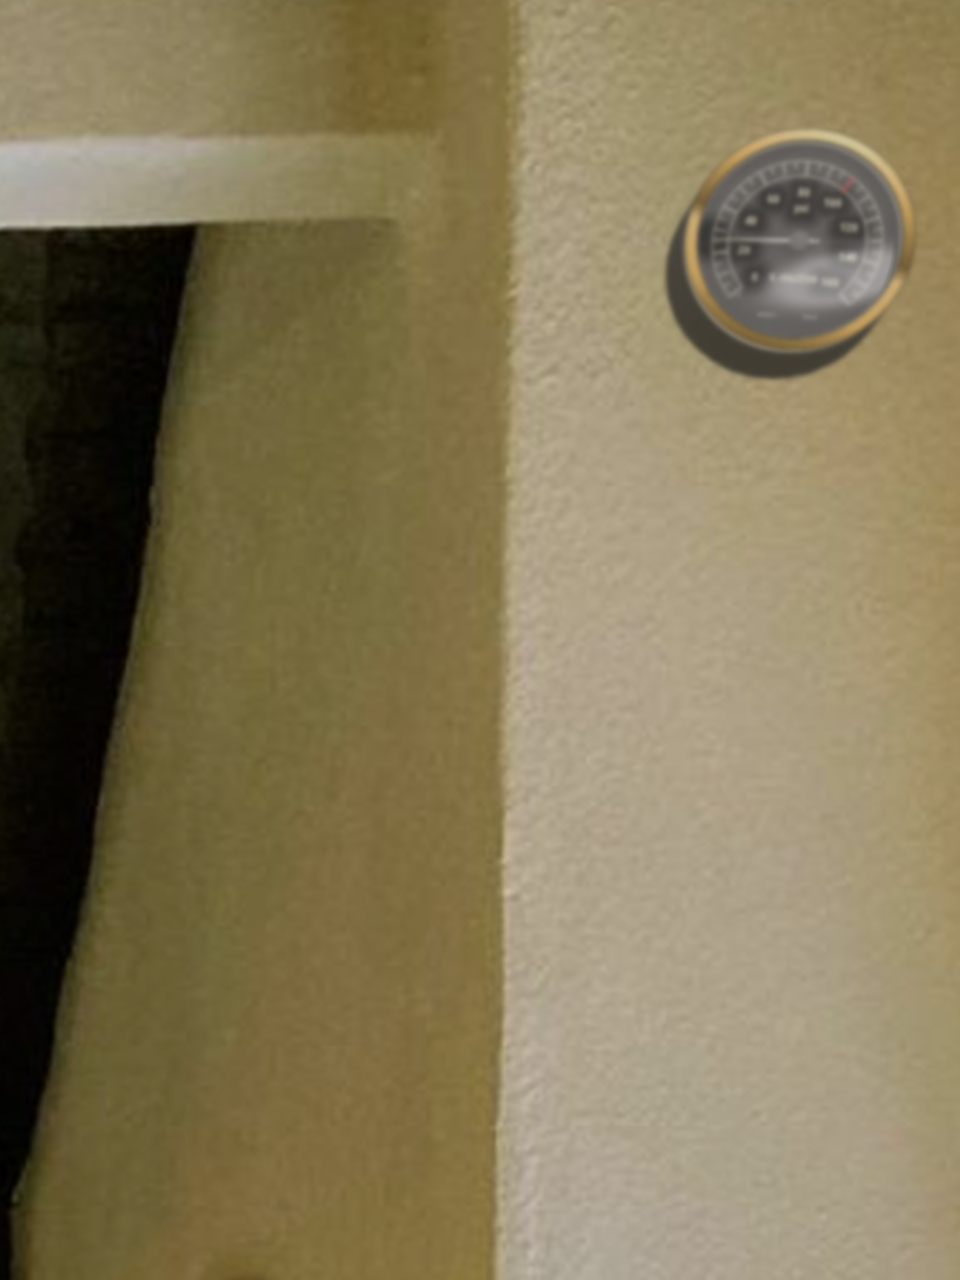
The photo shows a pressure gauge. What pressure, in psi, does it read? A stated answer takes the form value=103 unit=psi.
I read value=25 unit=psi
